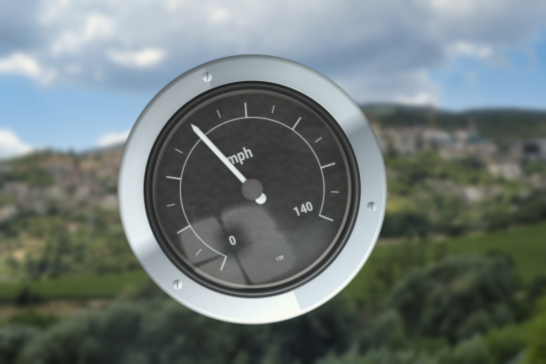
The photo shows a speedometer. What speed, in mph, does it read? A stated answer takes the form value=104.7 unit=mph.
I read value=60 unit=mph
